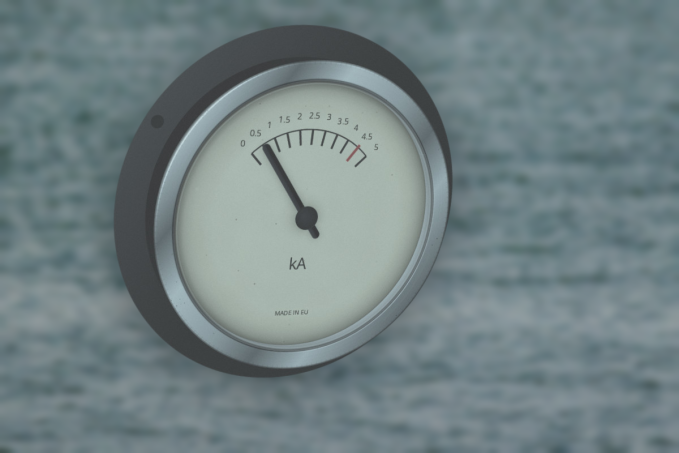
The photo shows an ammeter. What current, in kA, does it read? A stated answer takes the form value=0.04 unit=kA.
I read value=0.5 unit=kA
